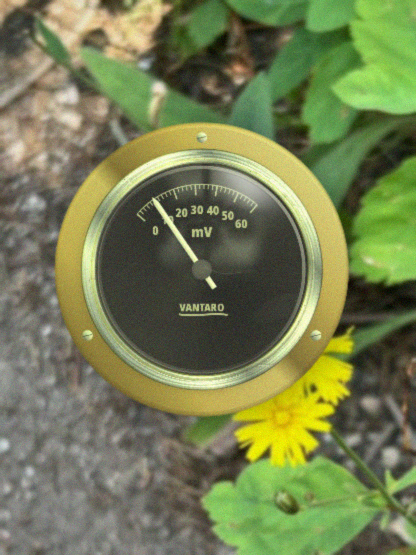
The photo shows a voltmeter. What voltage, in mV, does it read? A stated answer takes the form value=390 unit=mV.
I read value=10 unit=mV
